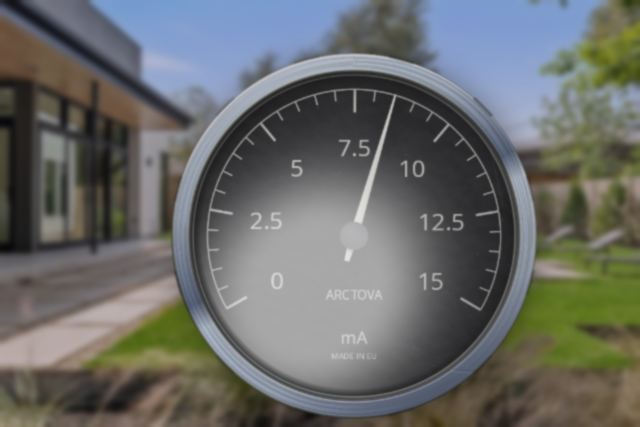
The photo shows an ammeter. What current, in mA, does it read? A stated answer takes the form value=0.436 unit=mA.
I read value=8.5 unit=mA
